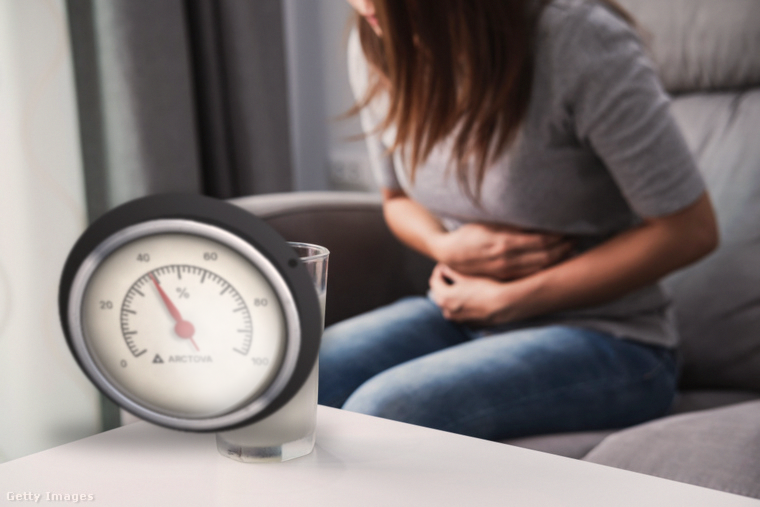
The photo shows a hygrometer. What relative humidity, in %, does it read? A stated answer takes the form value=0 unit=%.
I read value=40 unit=%
